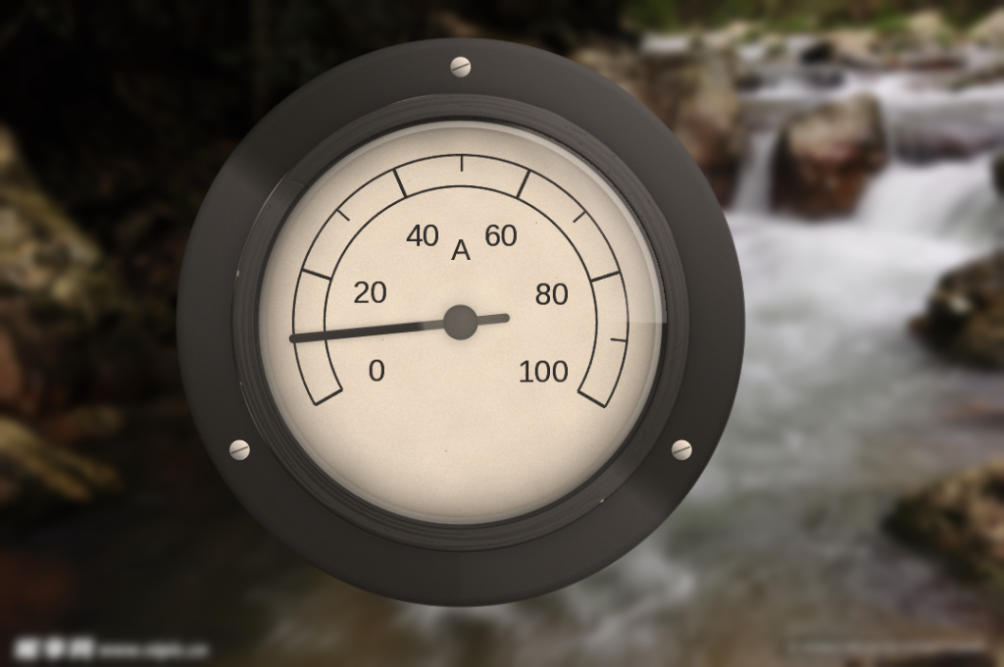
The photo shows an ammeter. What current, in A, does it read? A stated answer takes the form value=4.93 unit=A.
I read value=10 unit=A
